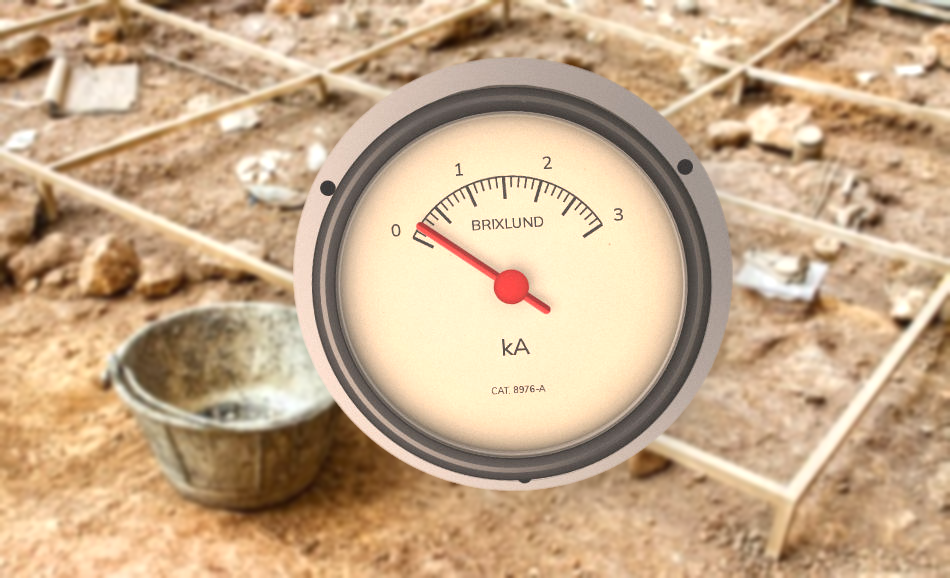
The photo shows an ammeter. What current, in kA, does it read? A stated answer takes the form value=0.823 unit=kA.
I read value=0.2 unit=kA
